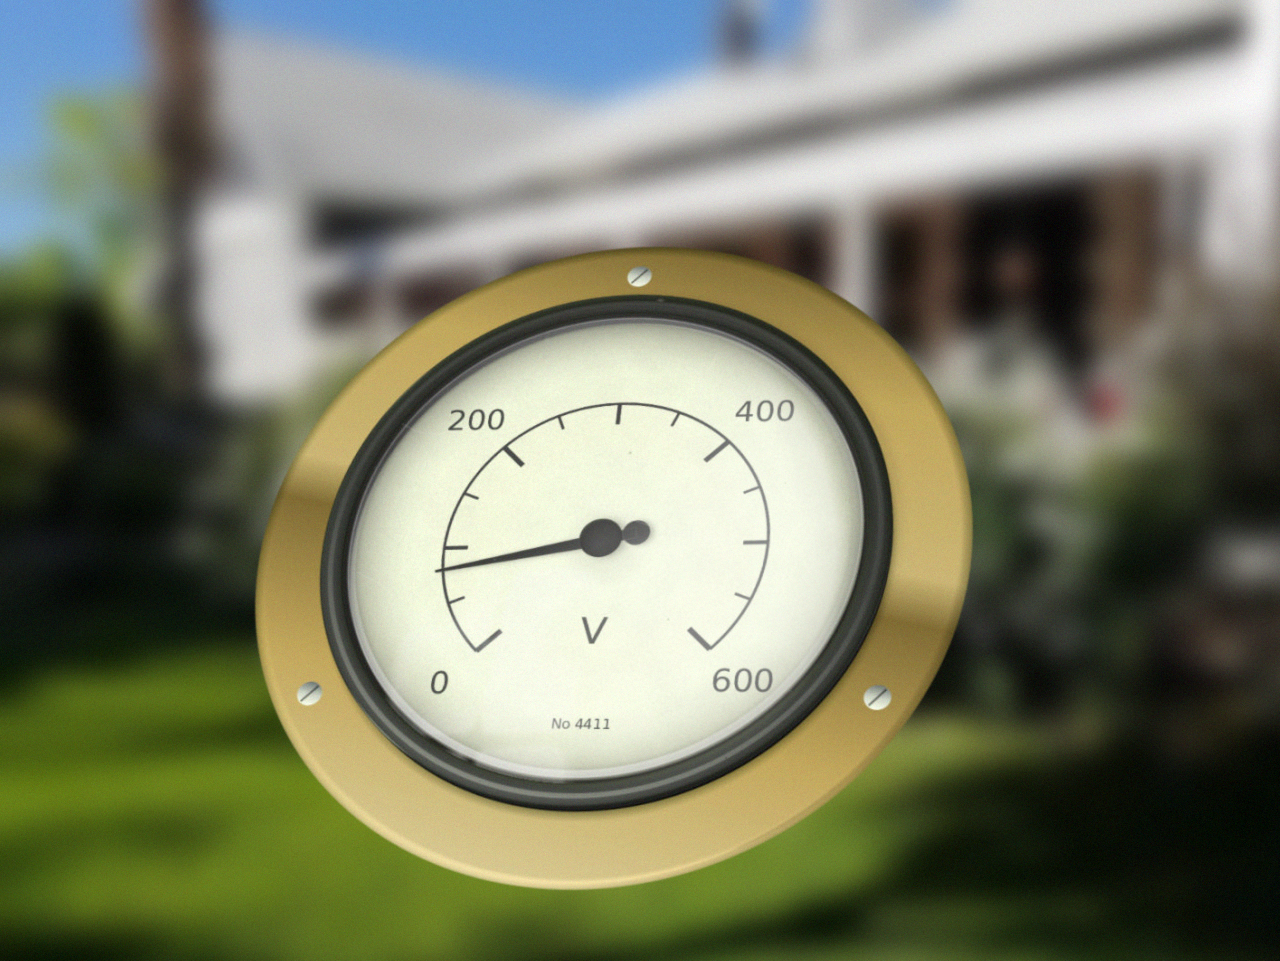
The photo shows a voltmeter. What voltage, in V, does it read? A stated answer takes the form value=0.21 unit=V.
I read value=75 unit=V
